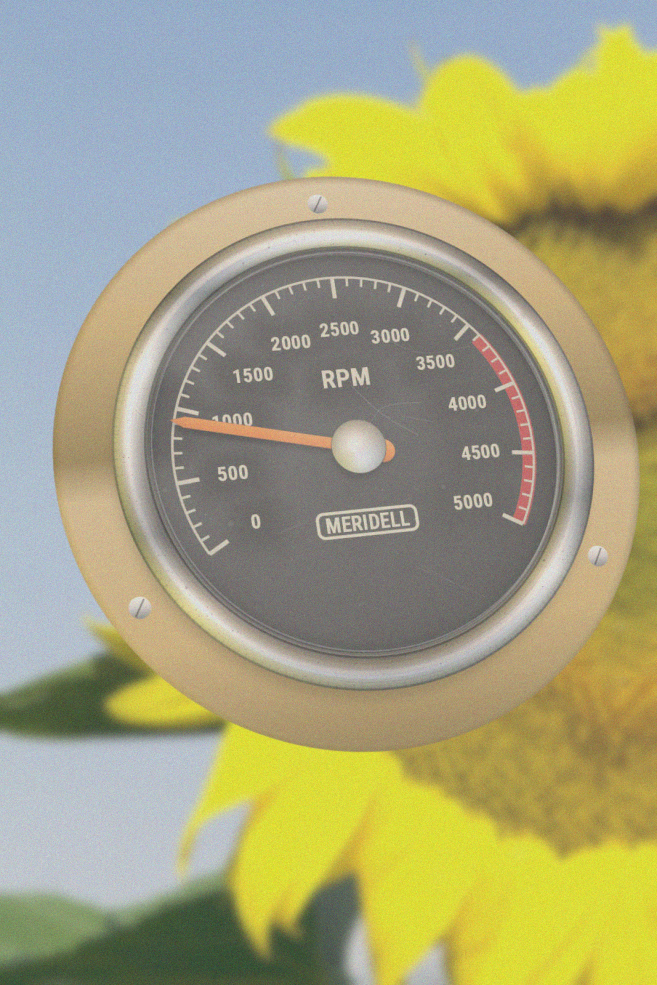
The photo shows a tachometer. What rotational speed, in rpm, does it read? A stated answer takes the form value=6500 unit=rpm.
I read value=900 unit=rpm
